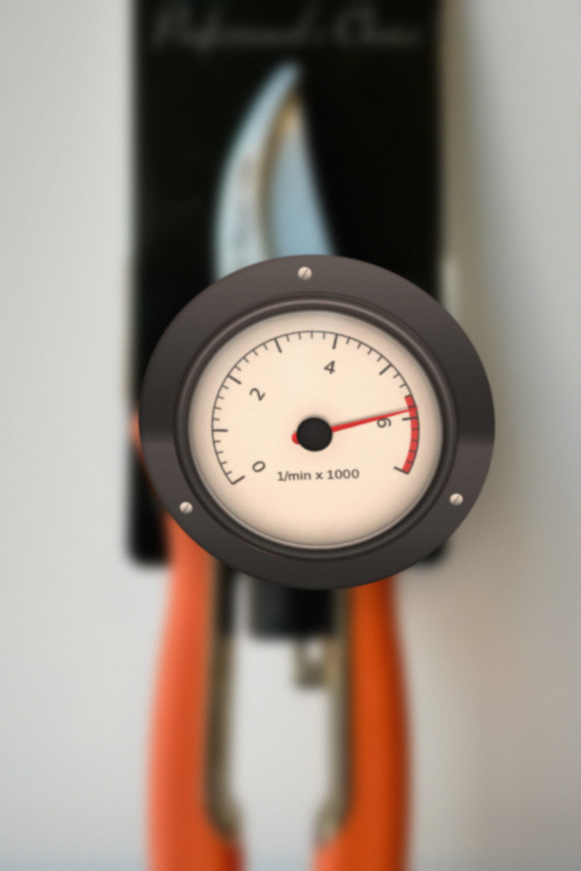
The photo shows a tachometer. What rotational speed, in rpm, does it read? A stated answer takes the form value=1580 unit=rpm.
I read value=5800 unit=rpm
